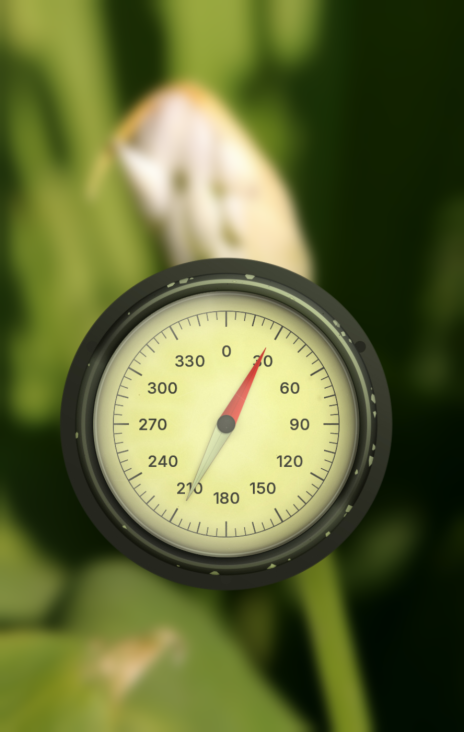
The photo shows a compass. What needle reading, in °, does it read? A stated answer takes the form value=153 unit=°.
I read value=27.5 unit=°
